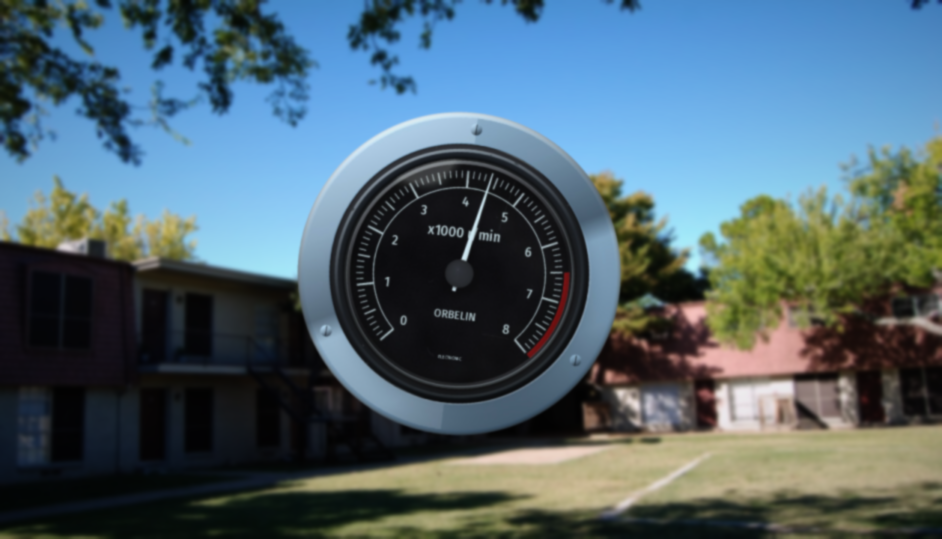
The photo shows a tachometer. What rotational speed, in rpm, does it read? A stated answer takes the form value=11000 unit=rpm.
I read value=4400 unit=rpm
